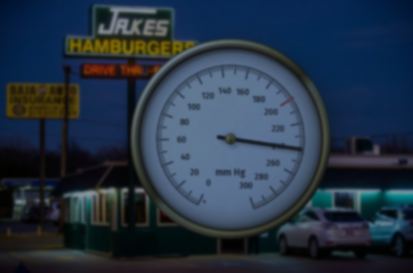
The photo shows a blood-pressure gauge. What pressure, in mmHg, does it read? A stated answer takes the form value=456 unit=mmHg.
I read value=240 unit=mmHg
